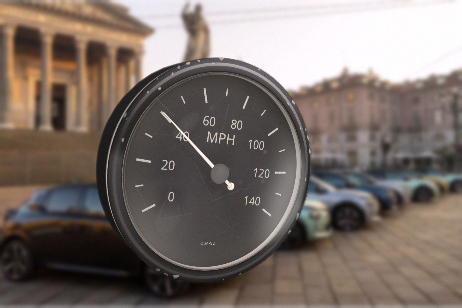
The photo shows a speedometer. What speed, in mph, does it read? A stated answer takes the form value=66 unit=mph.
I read value=40 unit=mph
